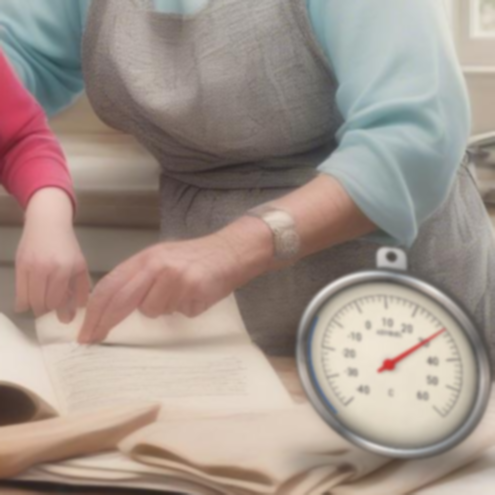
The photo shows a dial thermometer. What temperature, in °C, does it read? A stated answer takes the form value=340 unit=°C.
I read value=30 unit=°C
